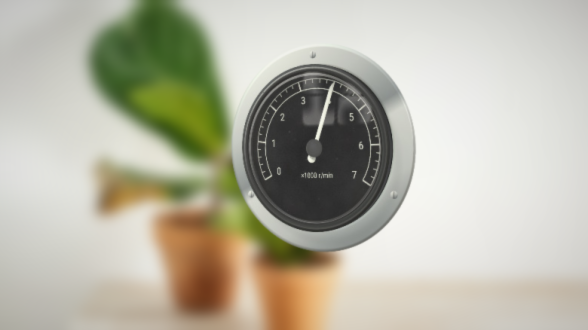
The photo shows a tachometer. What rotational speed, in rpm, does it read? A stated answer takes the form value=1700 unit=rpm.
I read value=4000 unit=rpm
